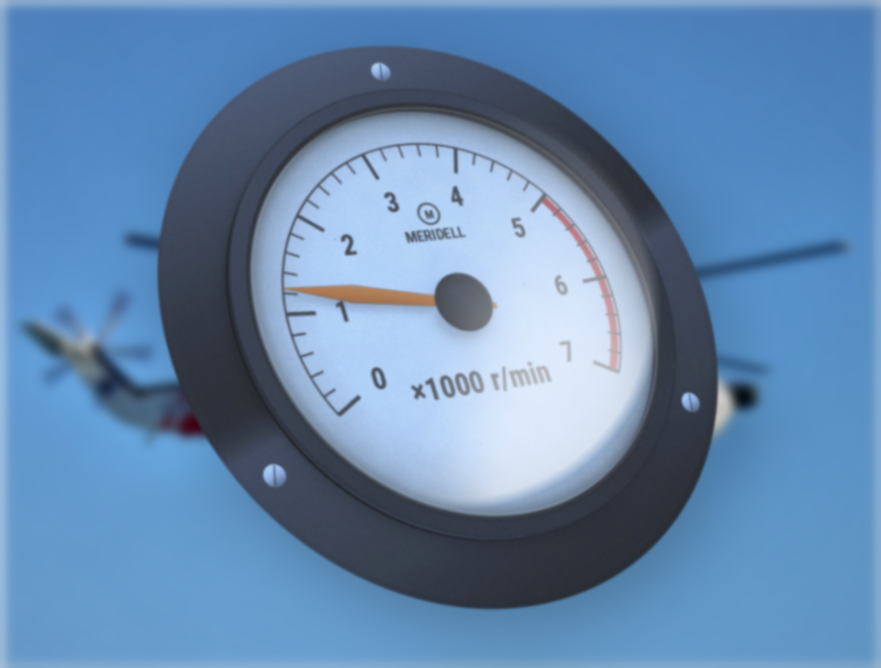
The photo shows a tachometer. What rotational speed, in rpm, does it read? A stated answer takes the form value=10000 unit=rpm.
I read value=1200 unit=rpm
